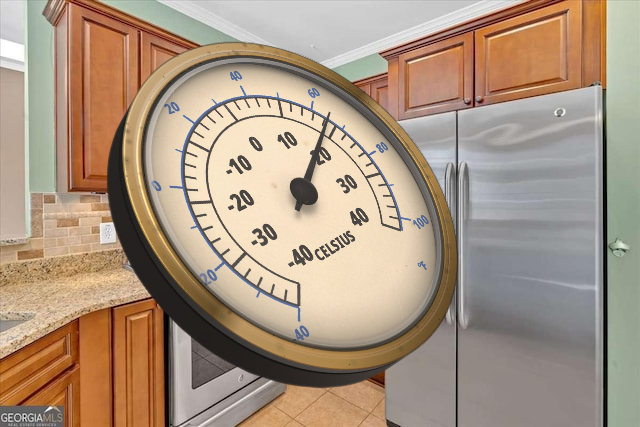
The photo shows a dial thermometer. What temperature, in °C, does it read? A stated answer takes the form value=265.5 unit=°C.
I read value=18 unit=°C
